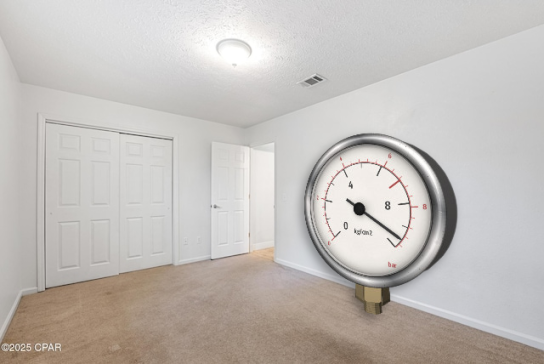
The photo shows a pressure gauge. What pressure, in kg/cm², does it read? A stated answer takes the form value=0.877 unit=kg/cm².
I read value=9.5 unit=kg/cm²
